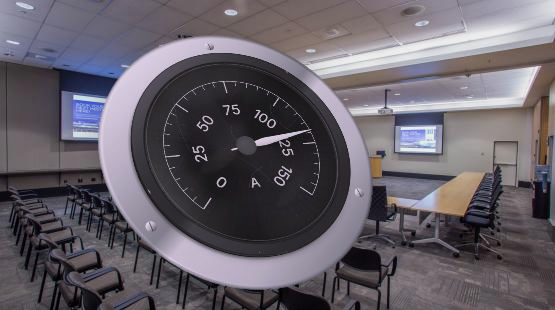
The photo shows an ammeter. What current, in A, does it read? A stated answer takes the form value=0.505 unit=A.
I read value=120 unit=A
